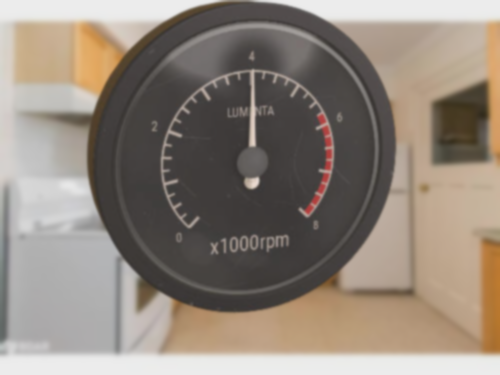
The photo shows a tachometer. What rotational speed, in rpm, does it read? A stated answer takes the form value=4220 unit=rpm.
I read value=4000 unit=rpm
